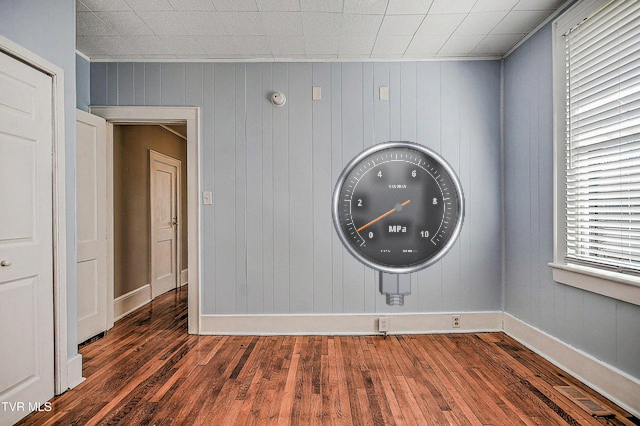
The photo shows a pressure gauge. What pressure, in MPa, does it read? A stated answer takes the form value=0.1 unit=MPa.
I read value=0.6 unit=MPa
